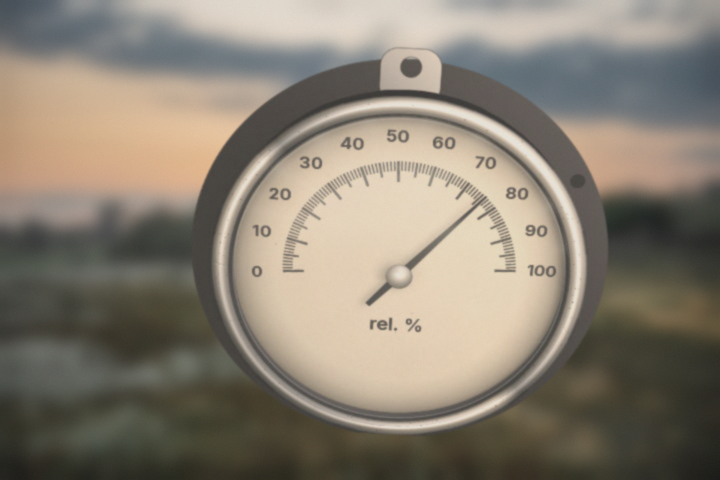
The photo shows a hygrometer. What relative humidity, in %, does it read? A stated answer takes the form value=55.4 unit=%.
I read value=75 unit=%
